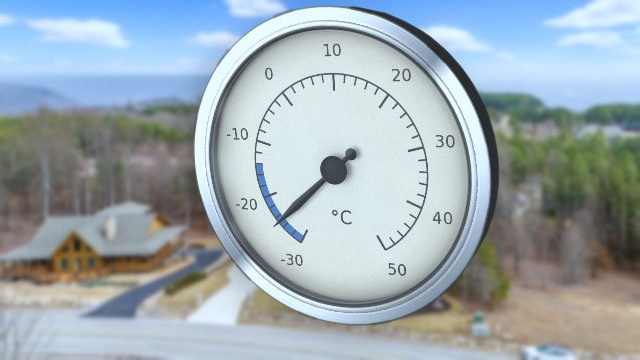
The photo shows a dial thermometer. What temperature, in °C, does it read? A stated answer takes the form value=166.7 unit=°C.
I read value=-25 unit=°C
